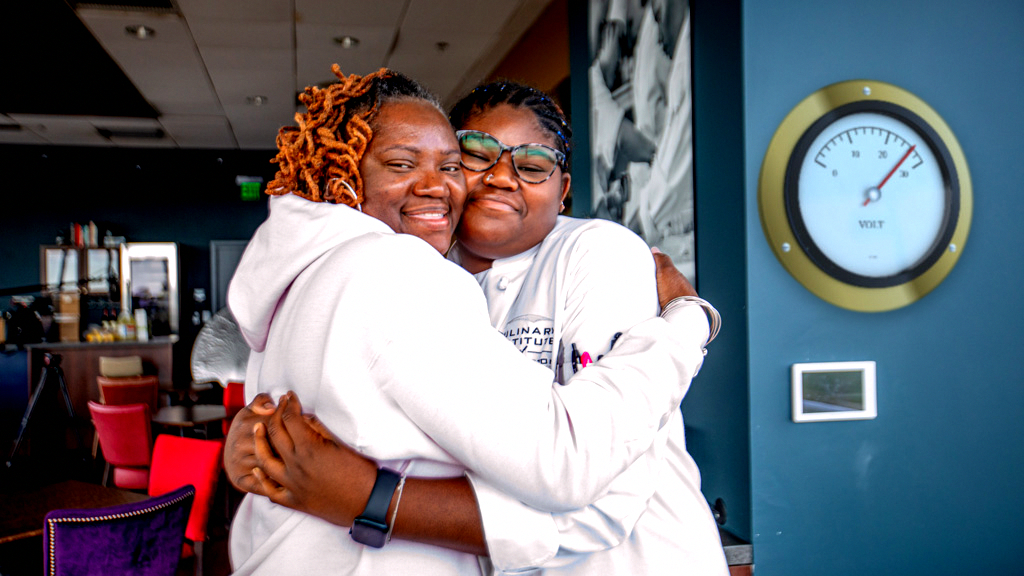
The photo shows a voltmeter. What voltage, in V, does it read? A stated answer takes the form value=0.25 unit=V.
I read value=26 unit=V
